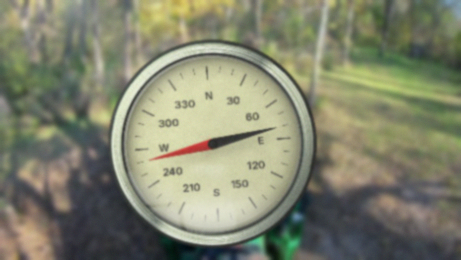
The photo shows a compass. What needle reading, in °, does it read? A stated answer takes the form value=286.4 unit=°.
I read value=260 unit=°
